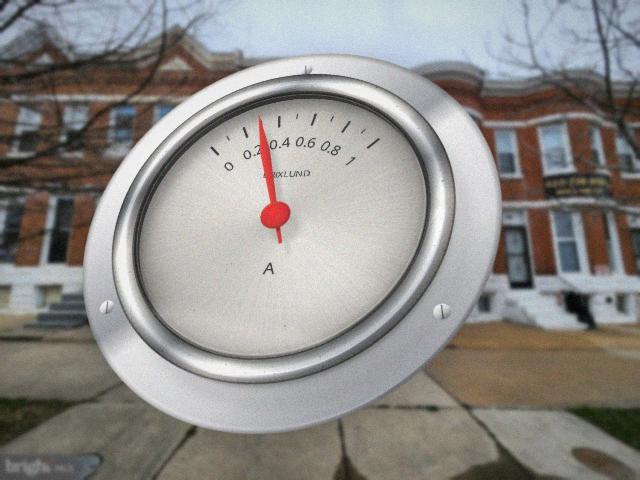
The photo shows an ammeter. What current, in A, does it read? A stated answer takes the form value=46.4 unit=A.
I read value=0.3 unit=A
